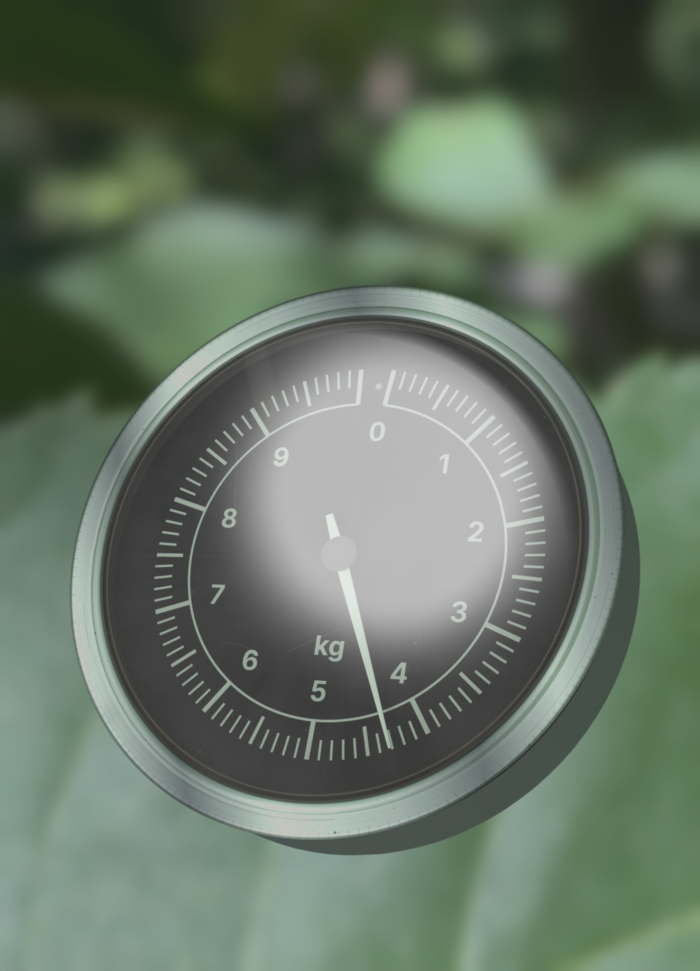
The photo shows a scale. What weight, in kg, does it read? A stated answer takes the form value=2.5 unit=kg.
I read value=4.3 unit=kg
